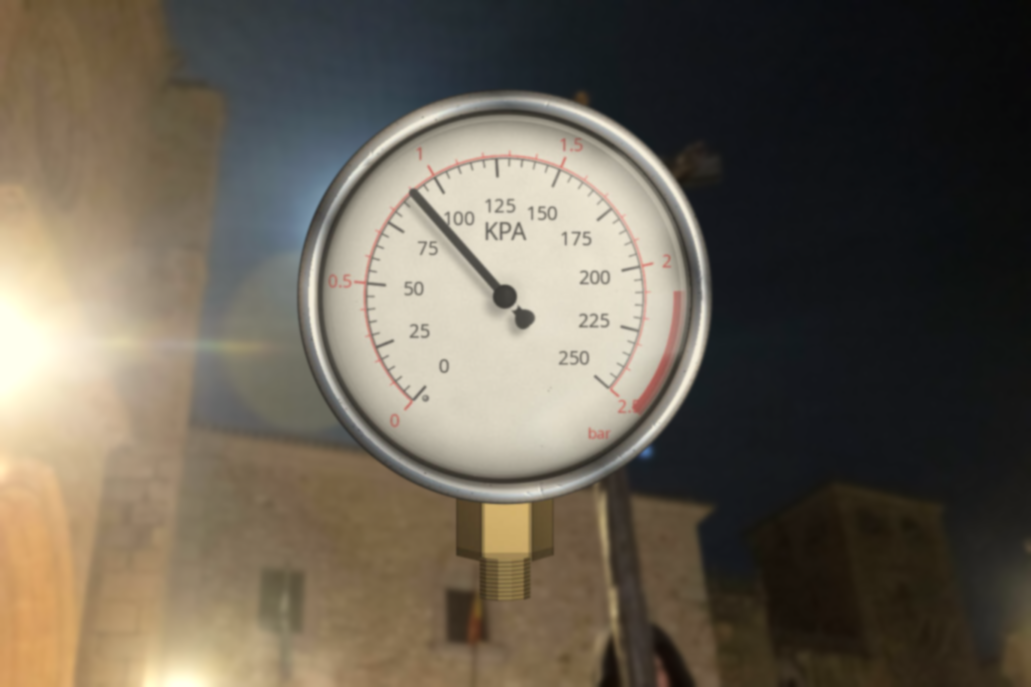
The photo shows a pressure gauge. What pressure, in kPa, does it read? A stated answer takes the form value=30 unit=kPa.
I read value=90 unit=kPa
